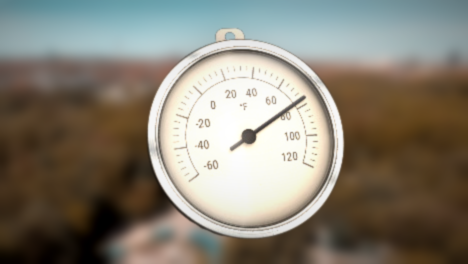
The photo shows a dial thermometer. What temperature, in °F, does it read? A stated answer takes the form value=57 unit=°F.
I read value=76 unit=°F
